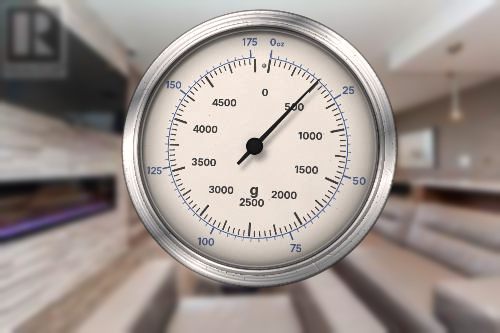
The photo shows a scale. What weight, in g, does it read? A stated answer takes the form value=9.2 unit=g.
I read value=500 unit=g
